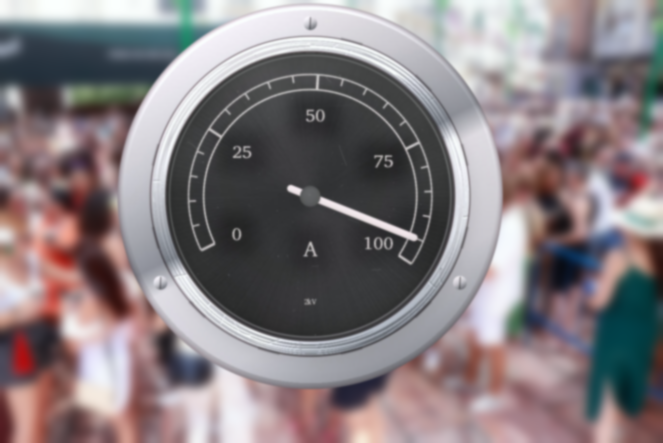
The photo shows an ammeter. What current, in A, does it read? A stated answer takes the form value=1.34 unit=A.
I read value=95 unit=A
